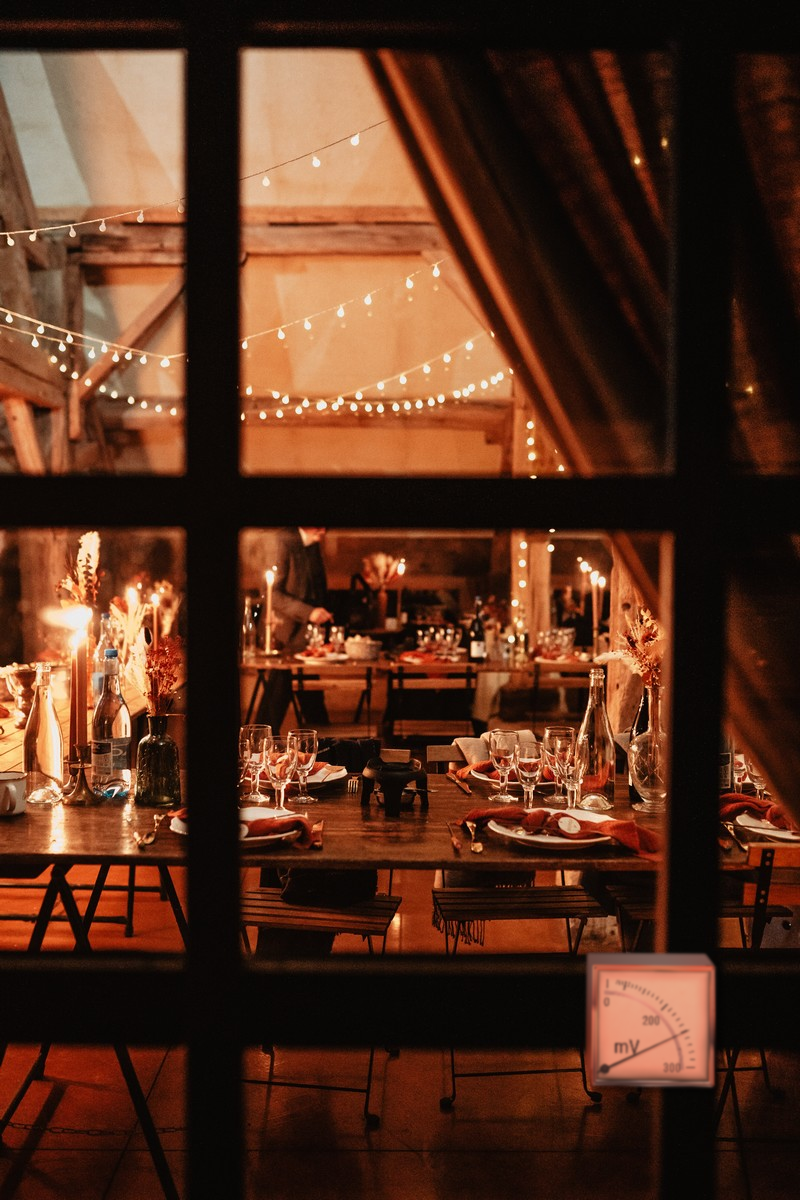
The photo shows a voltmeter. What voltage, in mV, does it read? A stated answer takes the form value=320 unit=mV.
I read value=250 unit=mV
